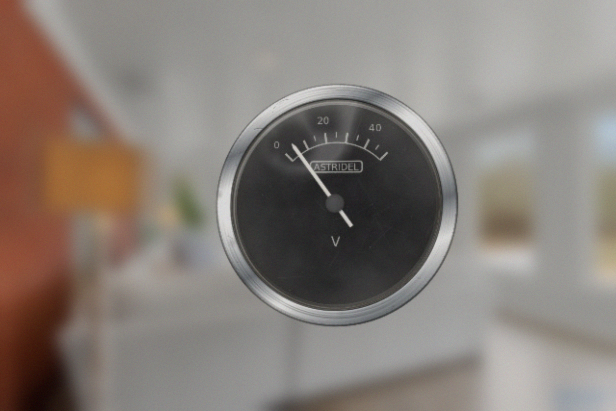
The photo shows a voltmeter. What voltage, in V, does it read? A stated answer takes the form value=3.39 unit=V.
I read value=5 unit=V
